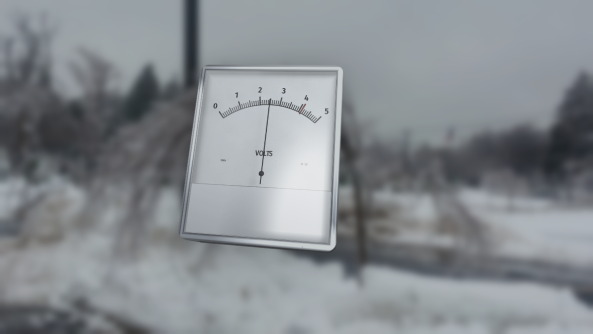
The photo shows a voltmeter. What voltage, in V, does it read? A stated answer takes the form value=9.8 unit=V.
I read value=2.5 unit=V
